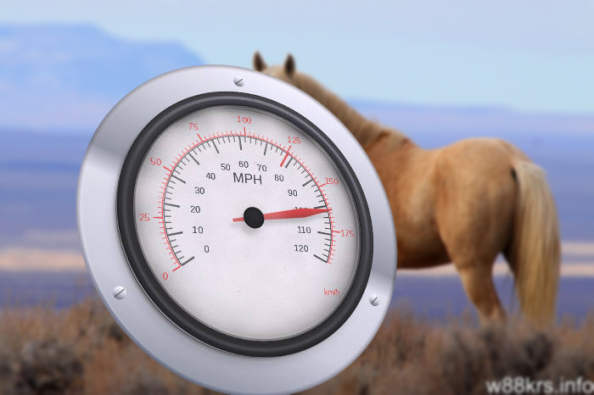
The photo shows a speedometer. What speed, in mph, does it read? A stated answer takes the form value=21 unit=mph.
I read value=102 unit=mph
